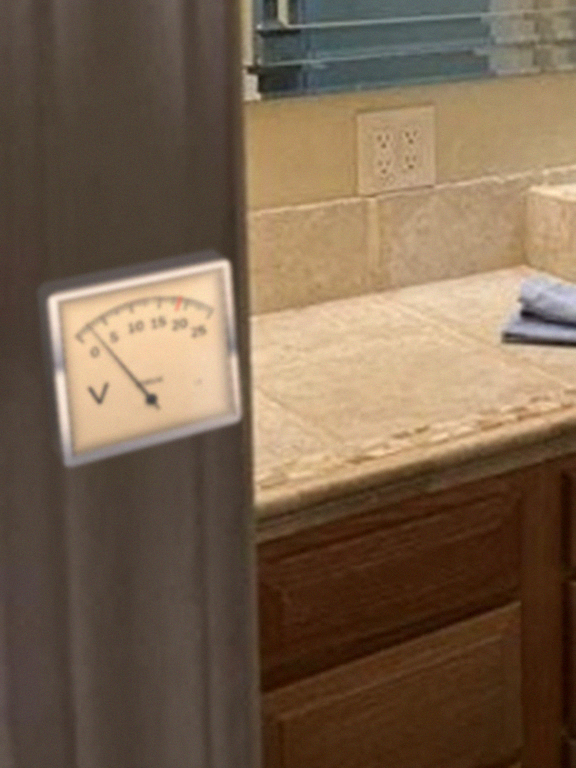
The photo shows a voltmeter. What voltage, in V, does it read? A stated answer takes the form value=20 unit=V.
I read value=2.5 unit=V
